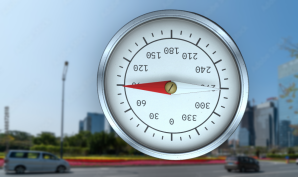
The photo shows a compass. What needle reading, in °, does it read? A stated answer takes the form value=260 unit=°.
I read value=90 unit=°
